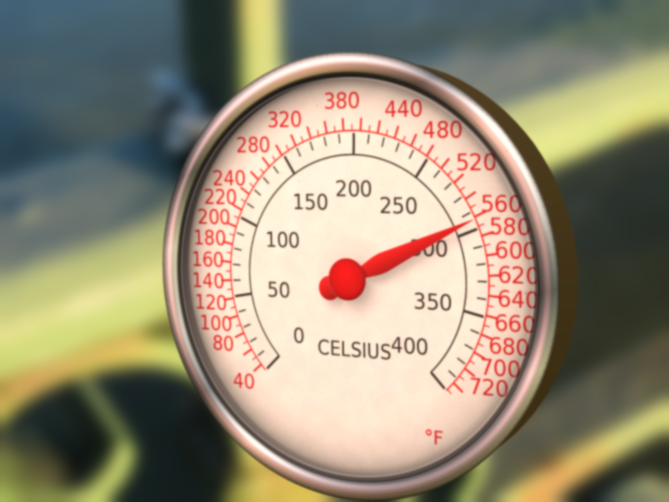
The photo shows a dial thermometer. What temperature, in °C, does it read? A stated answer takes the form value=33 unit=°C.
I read value=295 unit=°C
